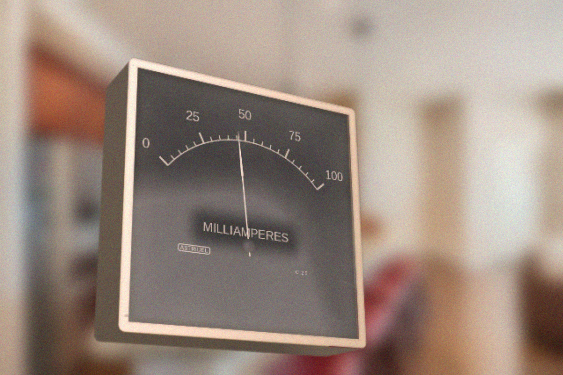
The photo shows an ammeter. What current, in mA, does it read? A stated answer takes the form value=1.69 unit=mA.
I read value=45 unit=mA
